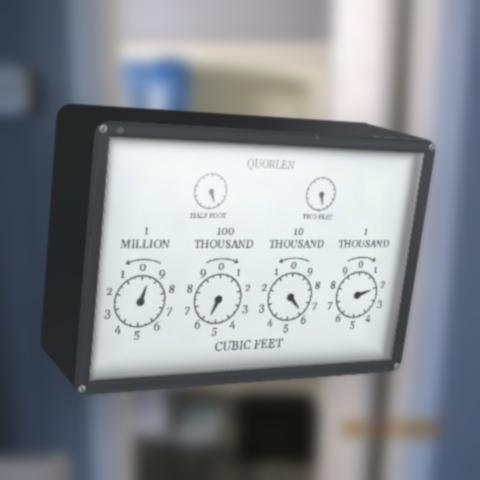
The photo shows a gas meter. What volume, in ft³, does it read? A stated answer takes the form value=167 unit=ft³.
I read value=956200 unit=ft³
